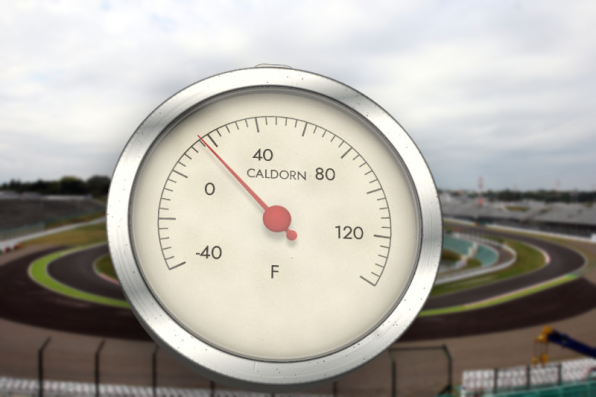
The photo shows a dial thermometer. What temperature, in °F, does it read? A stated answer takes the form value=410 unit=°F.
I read value=16 unit=°F
